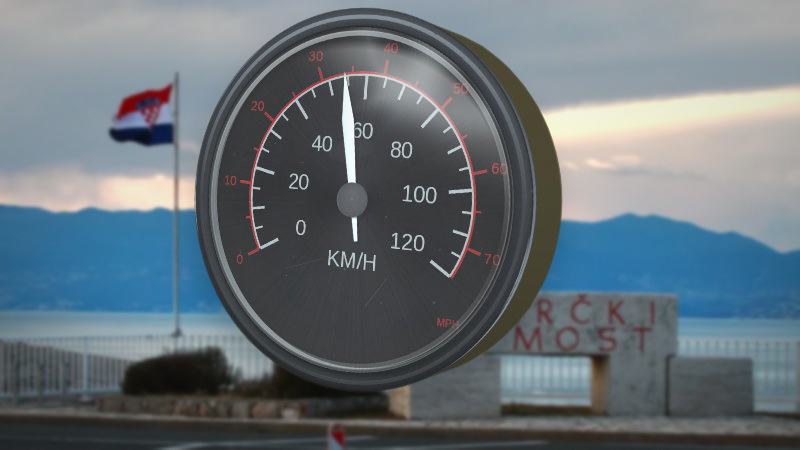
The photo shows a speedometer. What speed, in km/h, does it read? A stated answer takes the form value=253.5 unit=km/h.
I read value=55 unit=km/h
